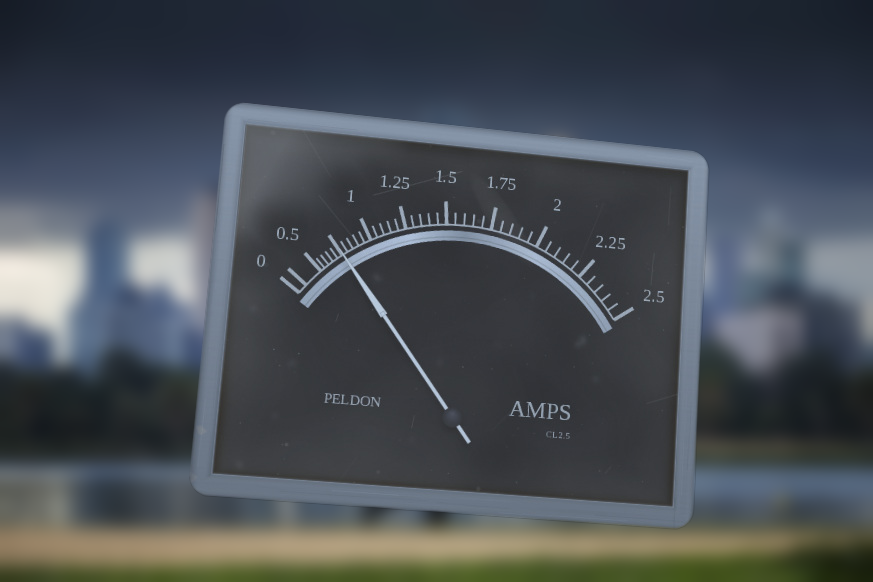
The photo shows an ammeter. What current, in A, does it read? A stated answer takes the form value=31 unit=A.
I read value=0.75 unit=A
